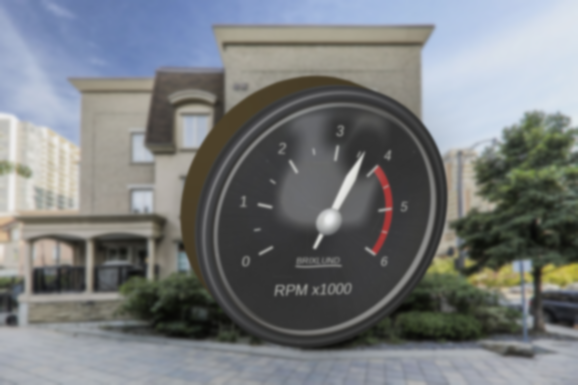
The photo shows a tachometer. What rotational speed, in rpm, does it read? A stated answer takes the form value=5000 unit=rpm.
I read value=3500 unit=rpm
